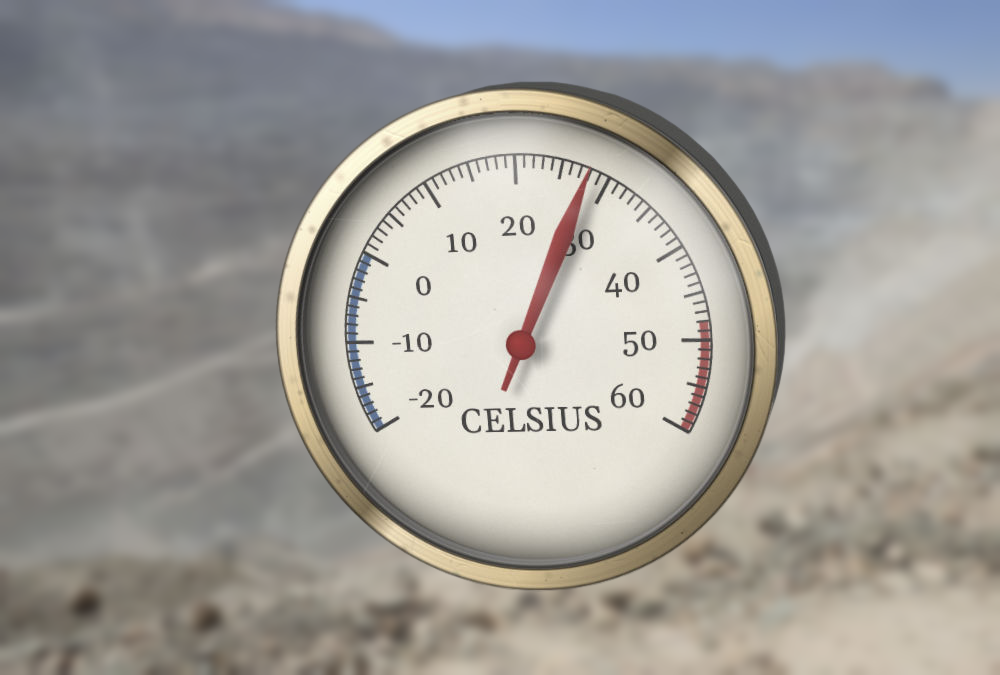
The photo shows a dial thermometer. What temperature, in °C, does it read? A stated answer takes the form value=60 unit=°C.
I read value=28 unit=°C
